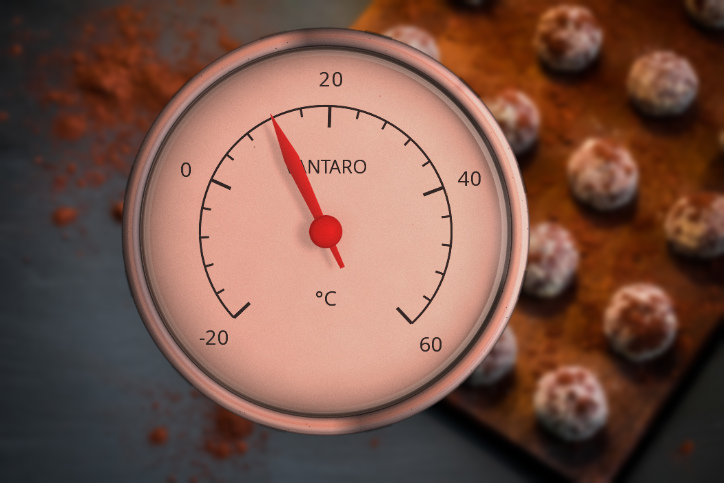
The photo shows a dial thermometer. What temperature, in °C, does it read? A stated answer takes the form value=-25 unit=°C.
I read value=12 unit=°C
